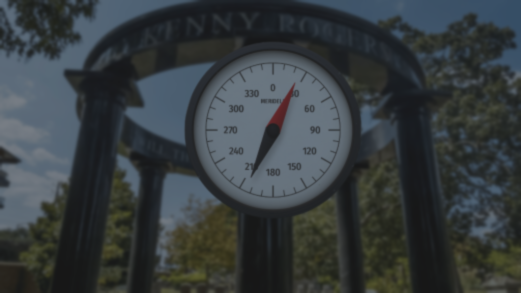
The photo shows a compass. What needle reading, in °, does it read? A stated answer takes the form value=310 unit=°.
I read value=25 unit=°
